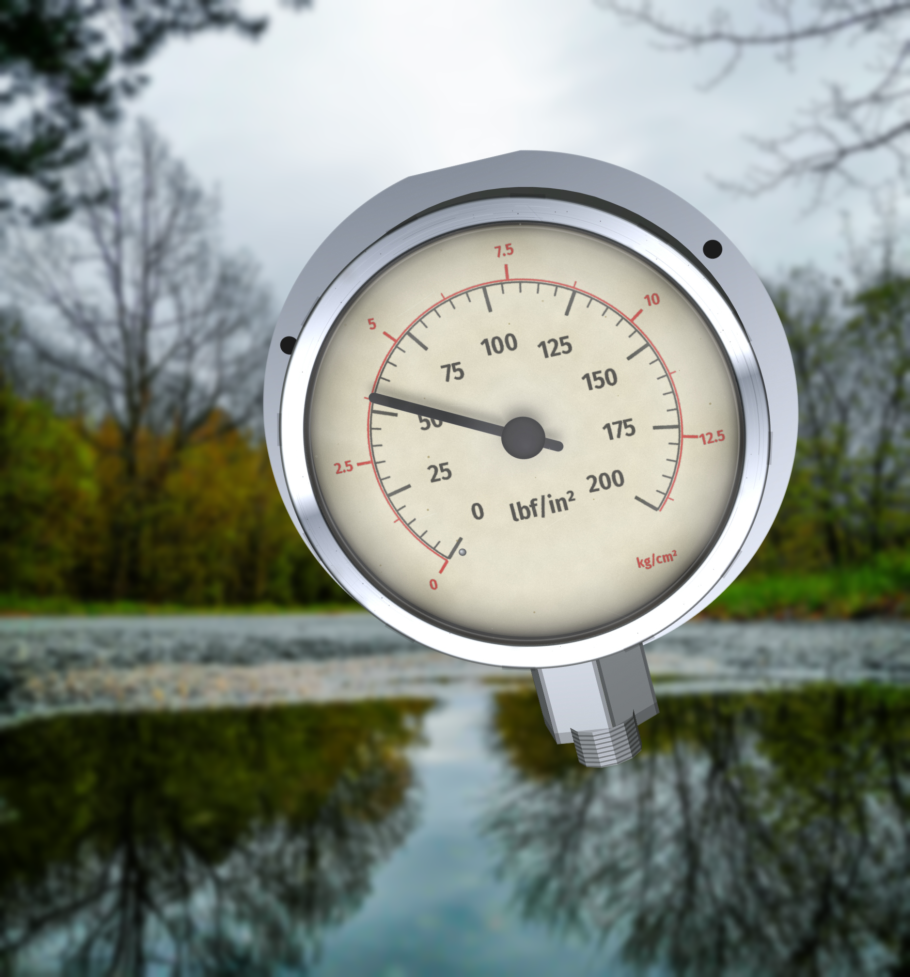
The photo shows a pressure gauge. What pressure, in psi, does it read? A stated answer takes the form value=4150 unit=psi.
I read value=55 unit=psi
